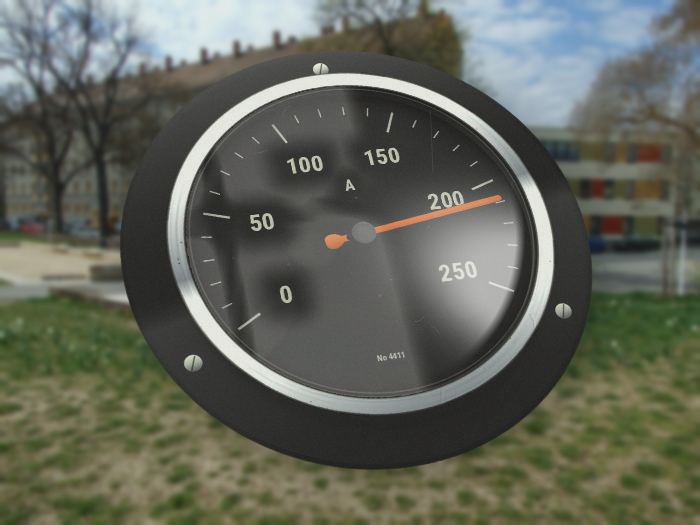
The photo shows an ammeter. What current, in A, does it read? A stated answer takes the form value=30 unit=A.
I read value=210 unit=A
